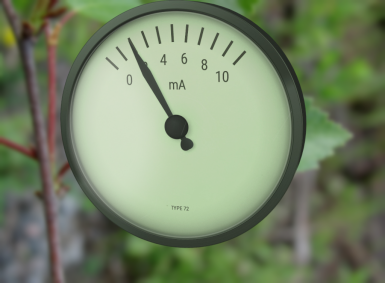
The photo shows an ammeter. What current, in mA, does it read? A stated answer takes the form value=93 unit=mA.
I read value=2 unit=mA
